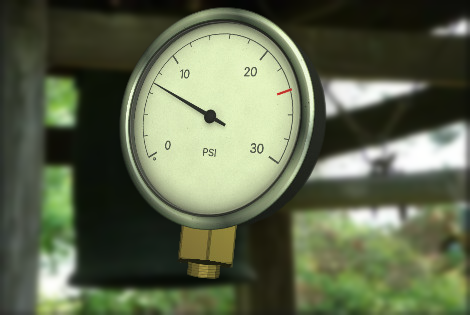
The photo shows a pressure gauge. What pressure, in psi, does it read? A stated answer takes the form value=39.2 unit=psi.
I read value=7 unit=psi
